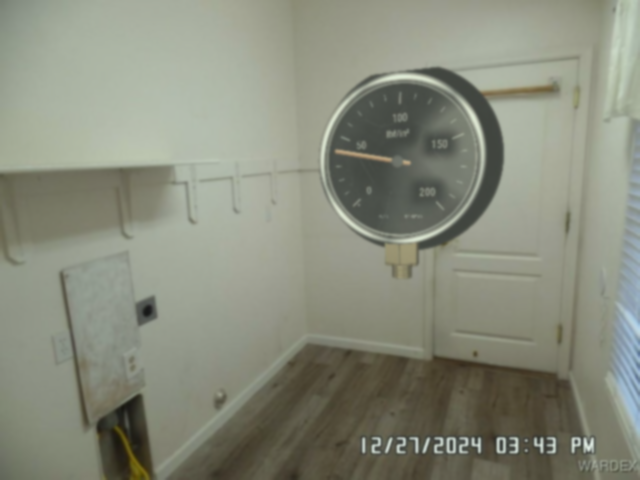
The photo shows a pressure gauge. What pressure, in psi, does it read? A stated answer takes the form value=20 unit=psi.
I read value=40 unit=psi
